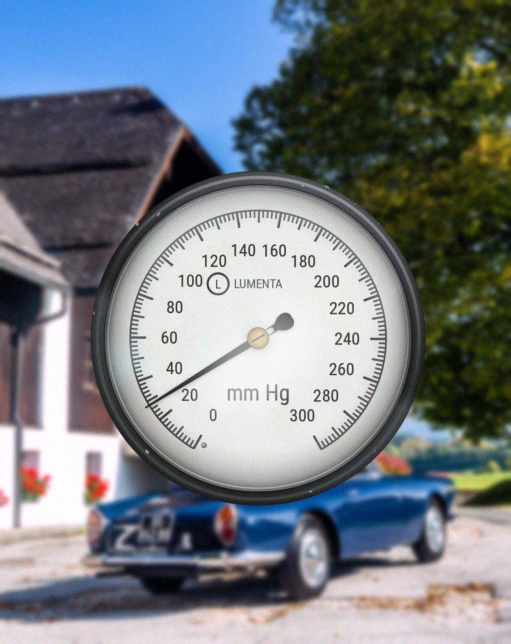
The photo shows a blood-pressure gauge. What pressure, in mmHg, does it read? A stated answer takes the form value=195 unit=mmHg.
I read value=28 unit=mmHg
